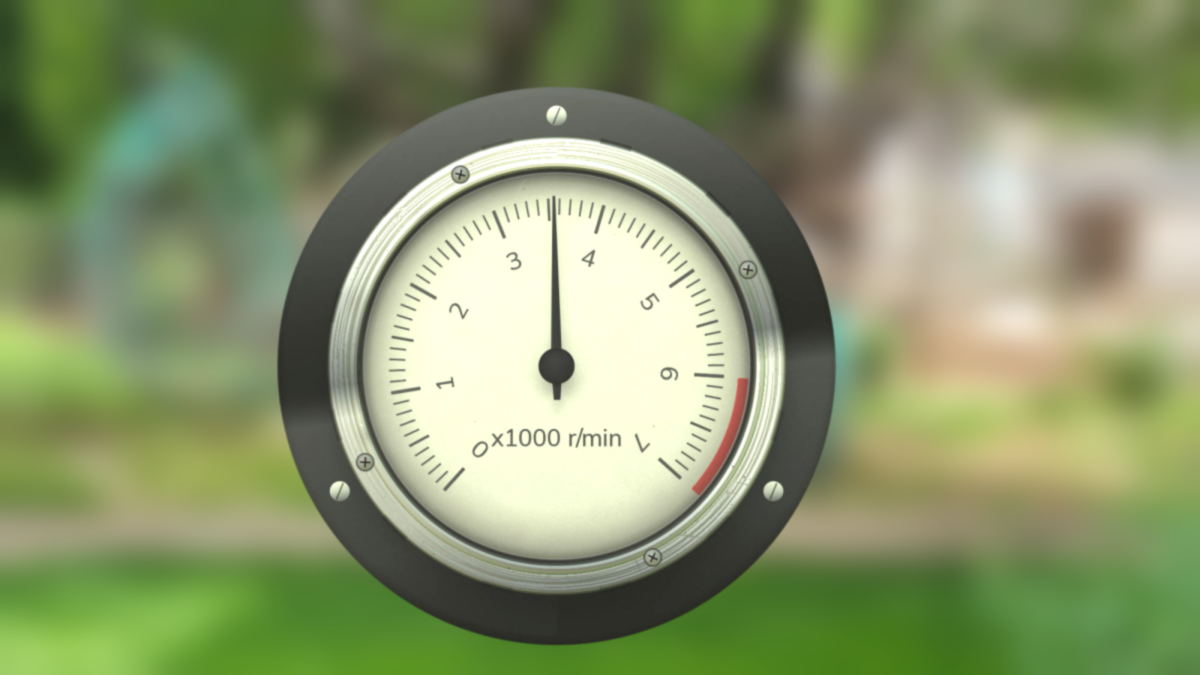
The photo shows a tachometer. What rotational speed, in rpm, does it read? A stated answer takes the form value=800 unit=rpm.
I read value=3550 unit=rpm
